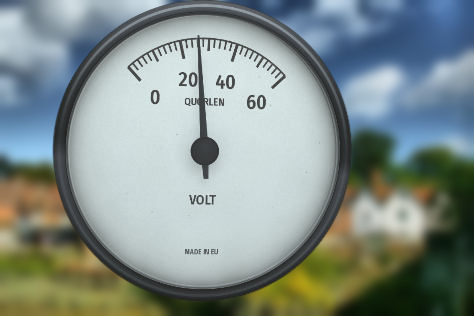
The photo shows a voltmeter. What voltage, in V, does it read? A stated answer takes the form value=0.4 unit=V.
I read value=26 unit=V
